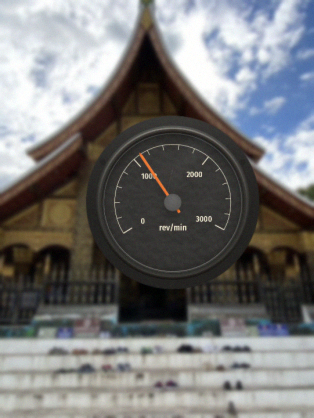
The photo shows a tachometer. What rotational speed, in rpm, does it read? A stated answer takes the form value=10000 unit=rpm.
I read value=1100 unit=rpm
